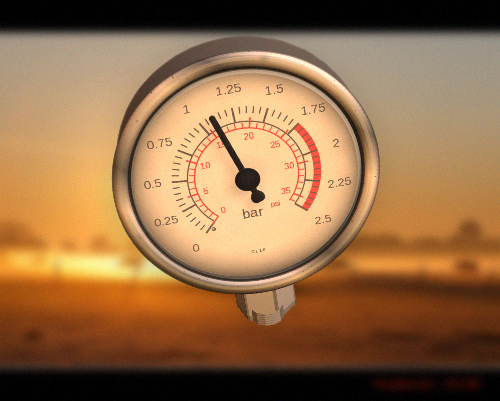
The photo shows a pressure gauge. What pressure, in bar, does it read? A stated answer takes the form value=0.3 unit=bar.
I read value=1.1 unit=bar
